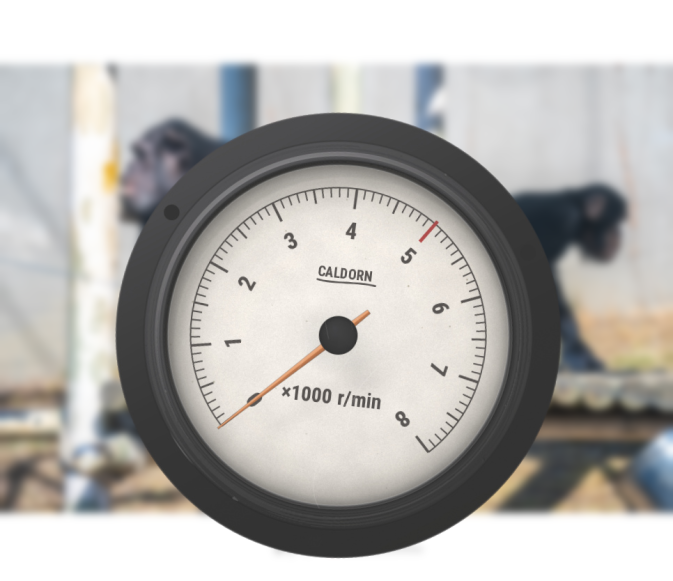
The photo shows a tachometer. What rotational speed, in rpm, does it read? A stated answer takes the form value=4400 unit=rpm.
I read value=0 unit=rpm
